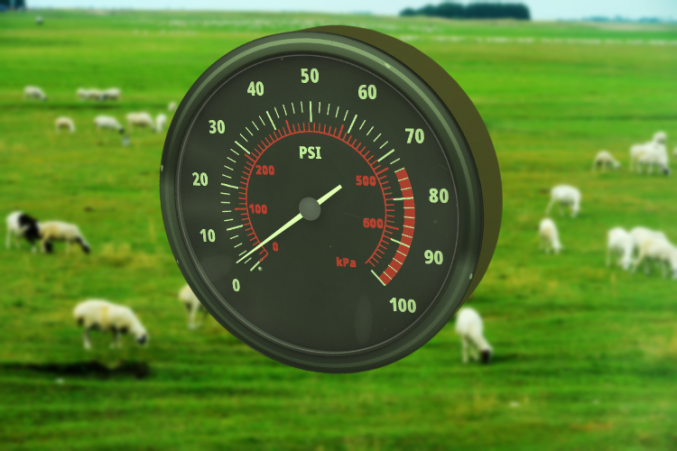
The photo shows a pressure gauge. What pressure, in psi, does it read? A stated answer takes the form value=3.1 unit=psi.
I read value=3 unit=psi
